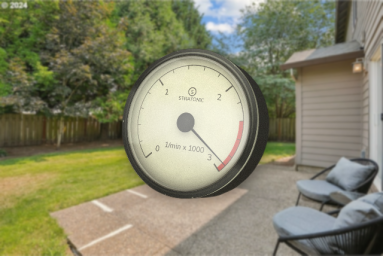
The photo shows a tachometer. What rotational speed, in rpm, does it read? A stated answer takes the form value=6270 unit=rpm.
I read value=2900 unit=rpm
